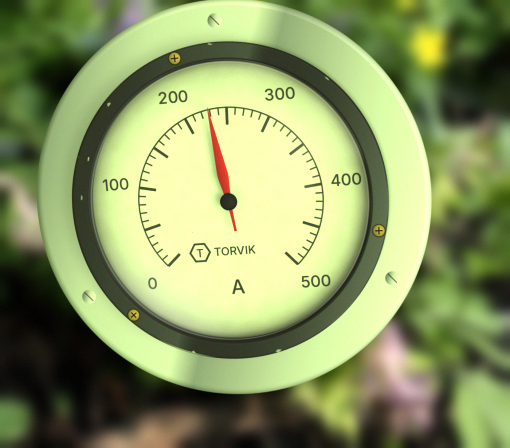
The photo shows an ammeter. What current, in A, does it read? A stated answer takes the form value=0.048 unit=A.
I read value=230 unit=A
